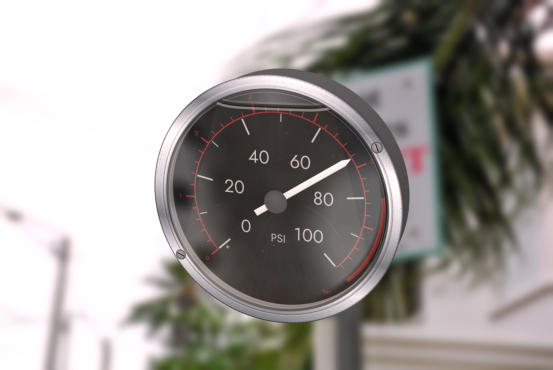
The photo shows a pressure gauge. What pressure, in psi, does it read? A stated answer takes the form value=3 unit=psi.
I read value=70 unit=psi
